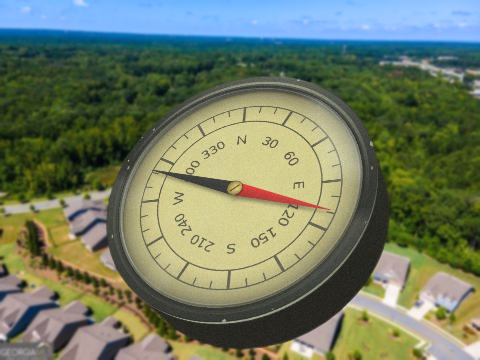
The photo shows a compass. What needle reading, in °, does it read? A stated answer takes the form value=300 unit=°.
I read value=110 unit=°
